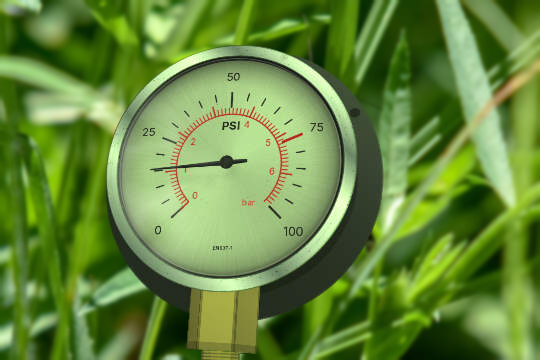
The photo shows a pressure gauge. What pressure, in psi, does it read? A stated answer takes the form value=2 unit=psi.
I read value=15 unit=psi
